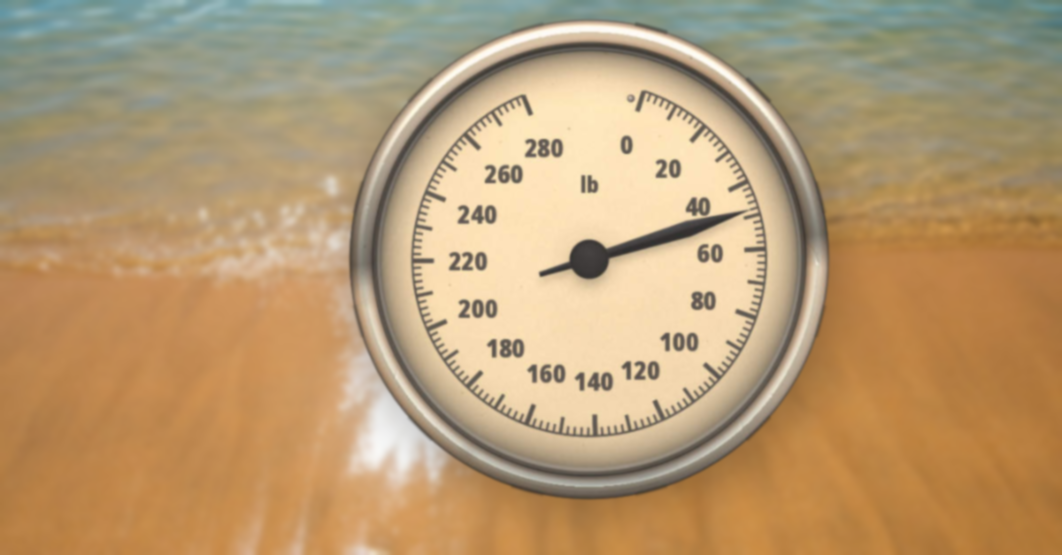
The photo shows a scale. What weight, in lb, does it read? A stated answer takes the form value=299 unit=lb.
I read value=48 unit=lb
